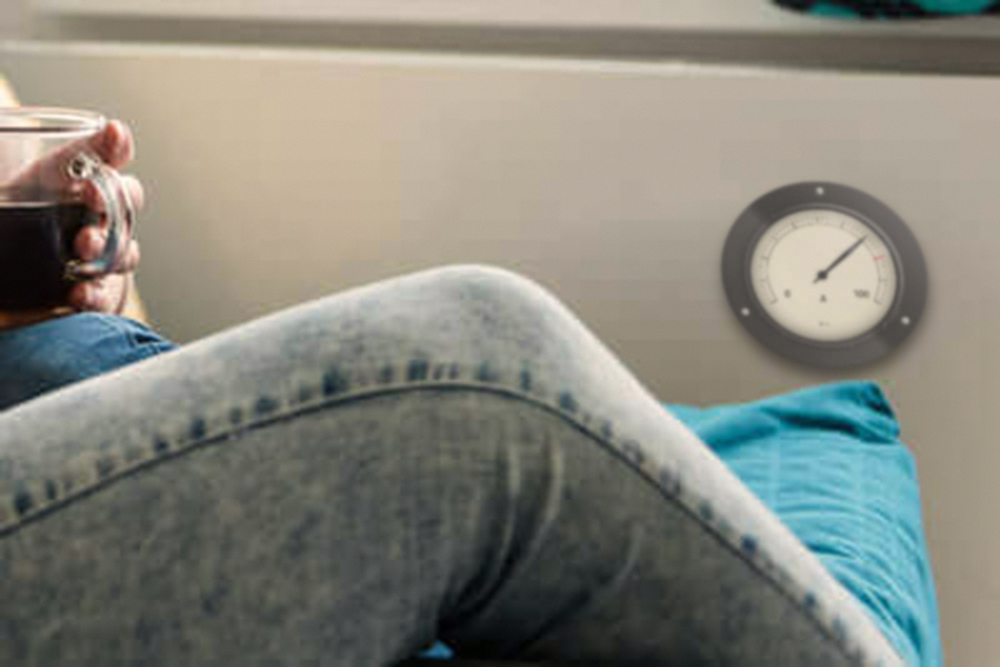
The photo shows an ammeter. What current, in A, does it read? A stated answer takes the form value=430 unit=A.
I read value=70 unit=A
